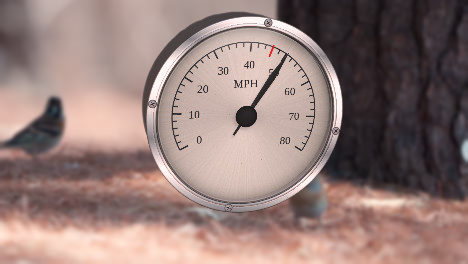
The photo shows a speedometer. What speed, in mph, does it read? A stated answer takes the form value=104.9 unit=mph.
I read value=50 unit=mph
